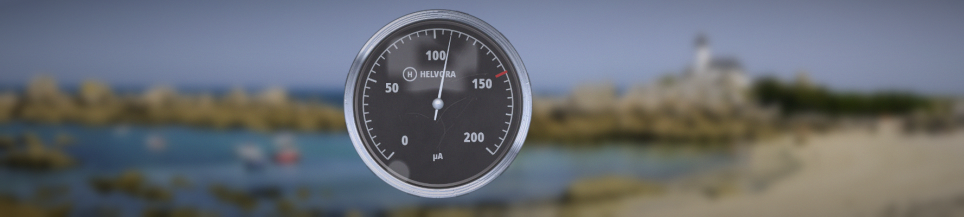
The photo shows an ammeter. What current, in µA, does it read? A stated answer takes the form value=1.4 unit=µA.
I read value=110 unit=µA
